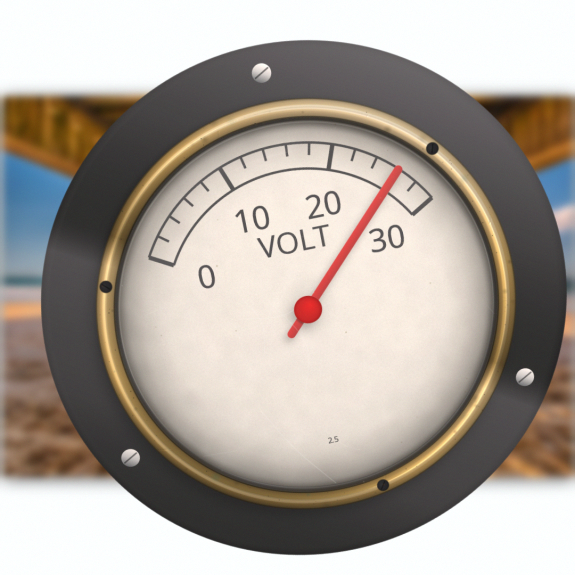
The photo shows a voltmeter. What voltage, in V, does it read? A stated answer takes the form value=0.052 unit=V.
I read value=26 unit=V
